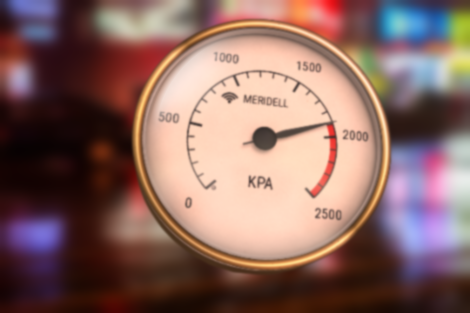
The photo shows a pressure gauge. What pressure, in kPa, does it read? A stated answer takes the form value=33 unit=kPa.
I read value=1900 unit=kPa
